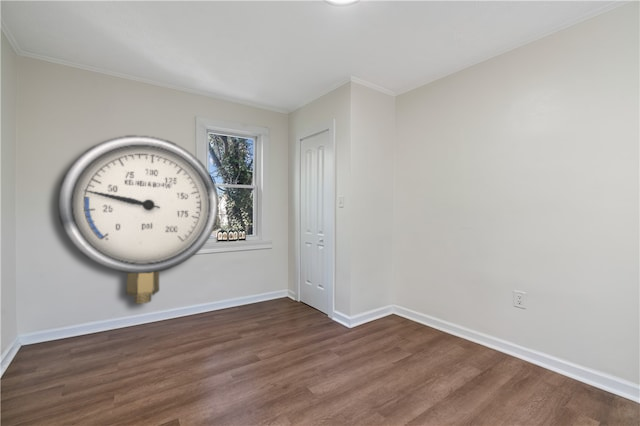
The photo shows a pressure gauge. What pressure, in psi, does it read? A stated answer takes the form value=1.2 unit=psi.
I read value=40 unit=psi
